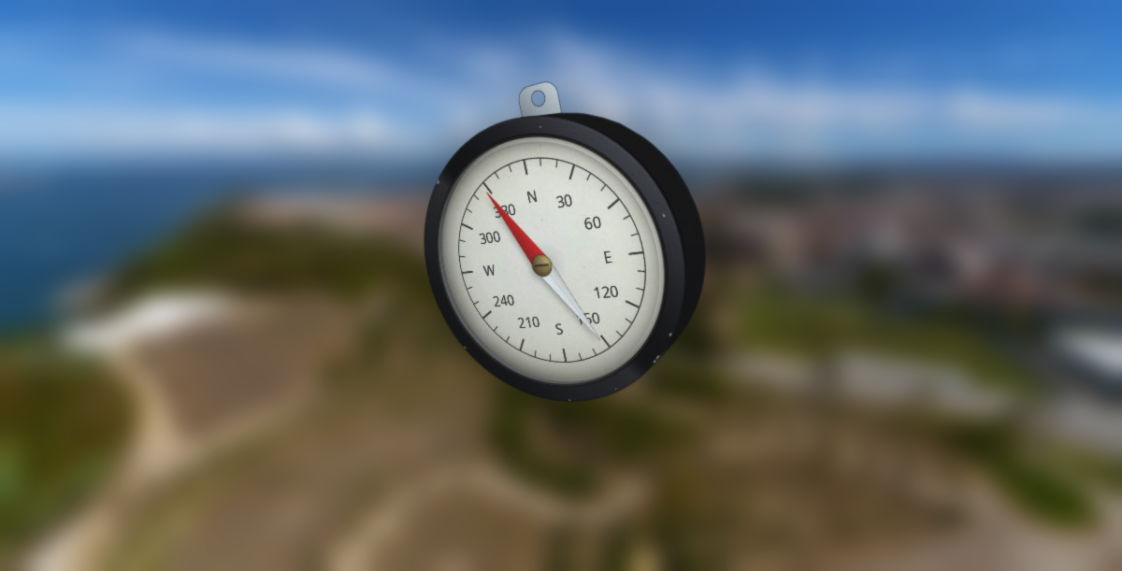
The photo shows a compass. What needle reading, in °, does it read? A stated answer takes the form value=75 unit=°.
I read value=330 unit=°
